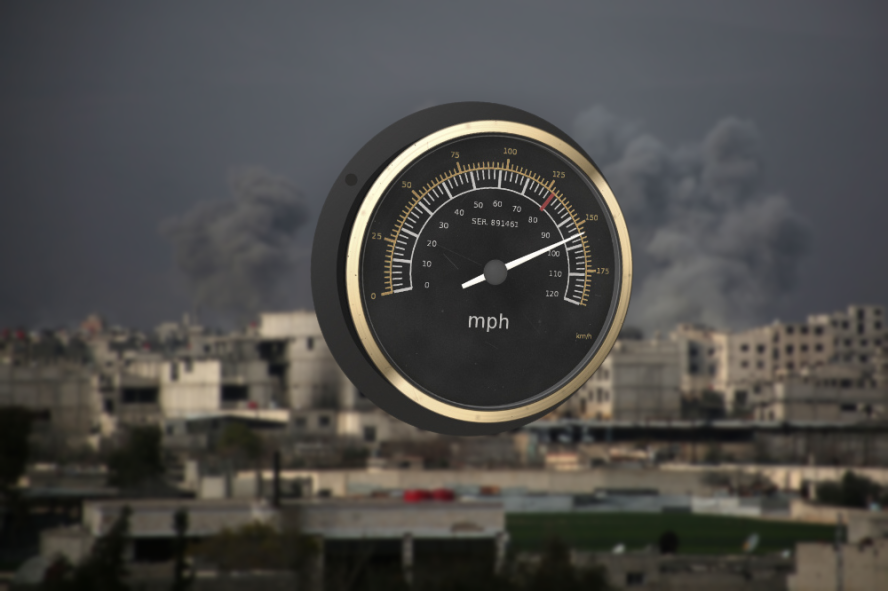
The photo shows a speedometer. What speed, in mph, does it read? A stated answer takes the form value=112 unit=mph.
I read value=96 unit=mph
